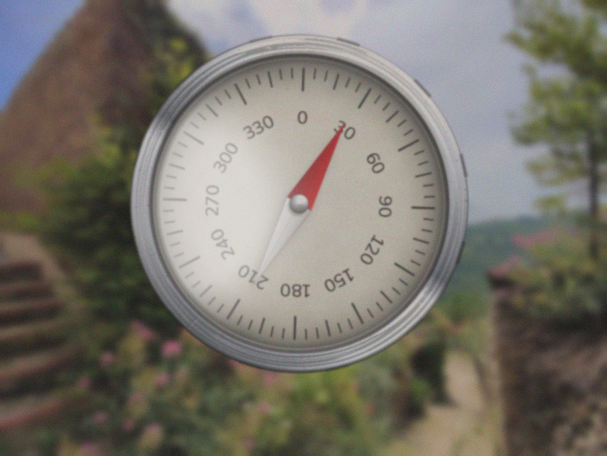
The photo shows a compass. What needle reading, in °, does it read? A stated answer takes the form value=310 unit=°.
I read value=27.5 unit=°
